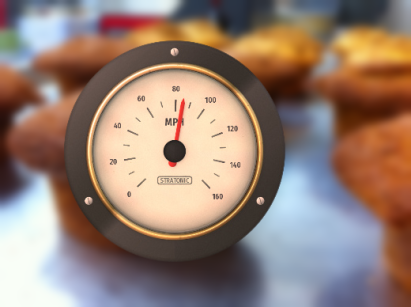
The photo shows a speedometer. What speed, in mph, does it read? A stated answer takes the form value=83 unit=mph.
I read value=85 unit=mph
